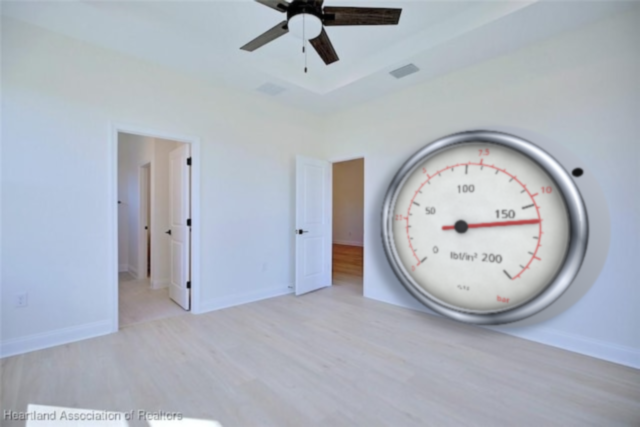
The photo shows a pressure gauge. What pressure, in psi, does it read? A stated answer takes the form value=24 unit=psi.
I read value=160 unit=psi
